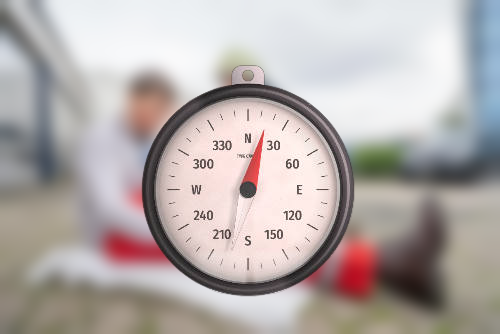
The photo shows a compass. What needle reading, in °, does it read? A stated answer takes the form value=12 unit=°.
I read value=15 unit=°
